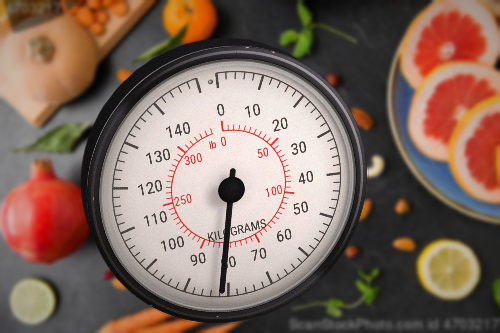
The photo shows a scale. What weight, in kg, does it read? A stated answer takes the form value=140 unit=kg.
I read value=82 unit=kg
